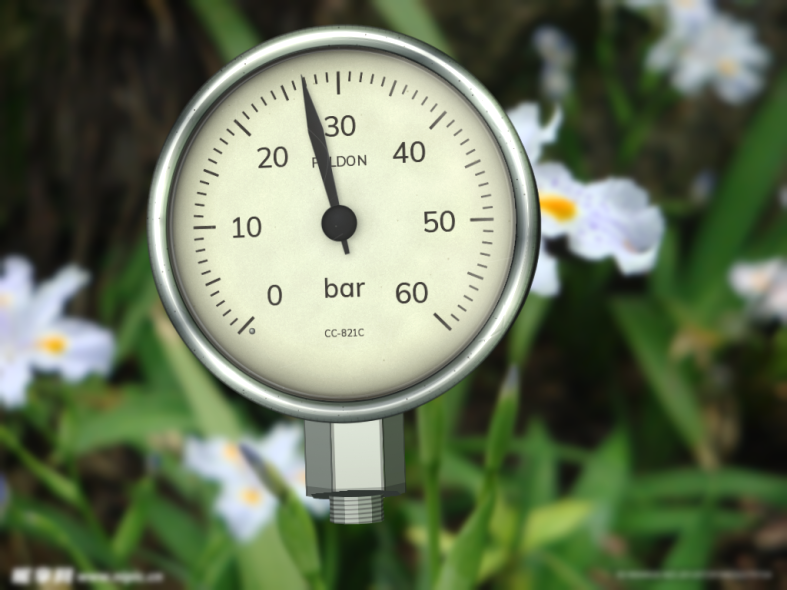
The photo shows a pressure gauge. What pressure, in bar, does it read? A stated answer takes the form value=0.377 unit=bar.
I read value=27 unit=bar
